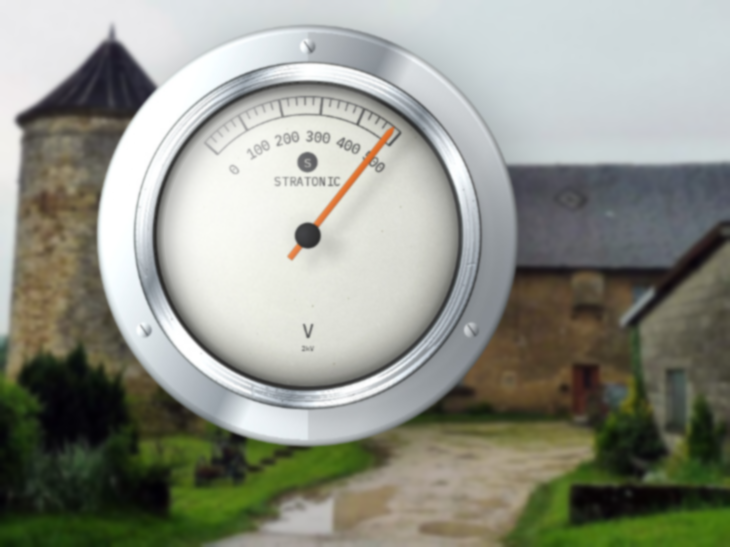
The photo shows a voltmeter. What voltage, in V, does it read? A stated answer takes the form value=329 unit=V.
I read value=480 unit=V
